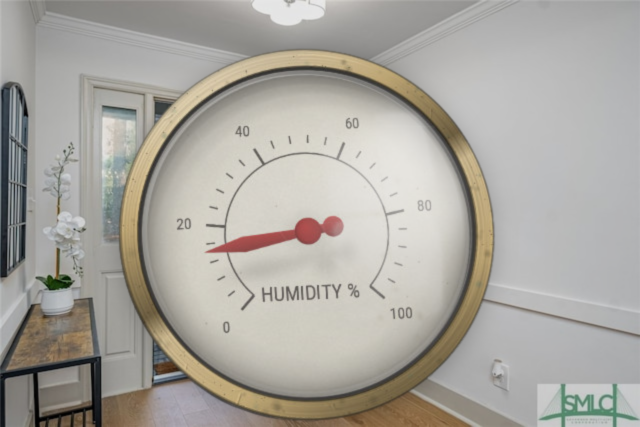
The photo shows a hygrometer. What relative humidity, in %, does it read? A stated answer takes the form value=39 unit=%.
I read value=14 unit=%
